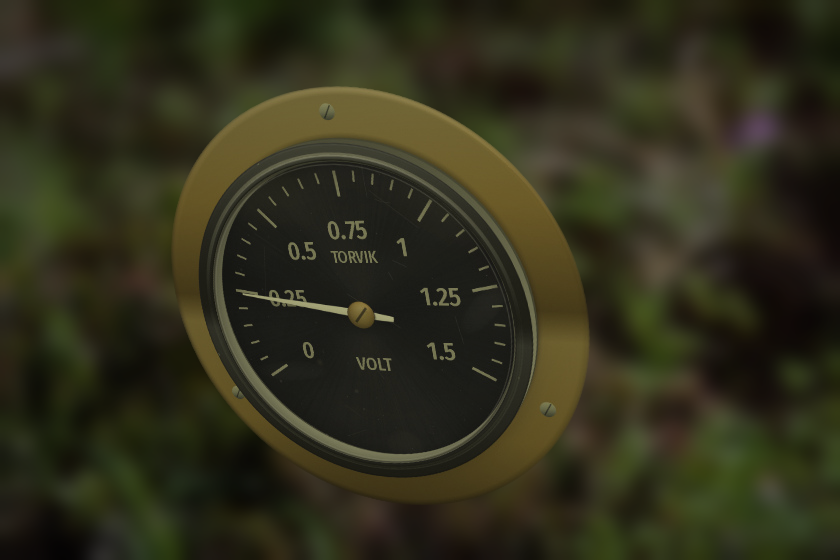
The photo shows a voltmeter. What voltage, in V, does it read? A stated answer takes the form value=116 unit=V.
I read value=0.25 unit=V
